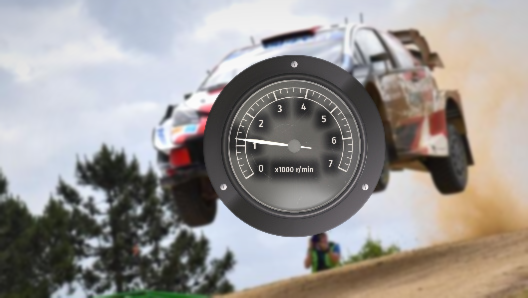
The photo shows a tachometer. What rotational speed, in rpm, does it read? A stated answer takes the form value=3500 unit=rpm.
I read value=1200 unit=rpm
